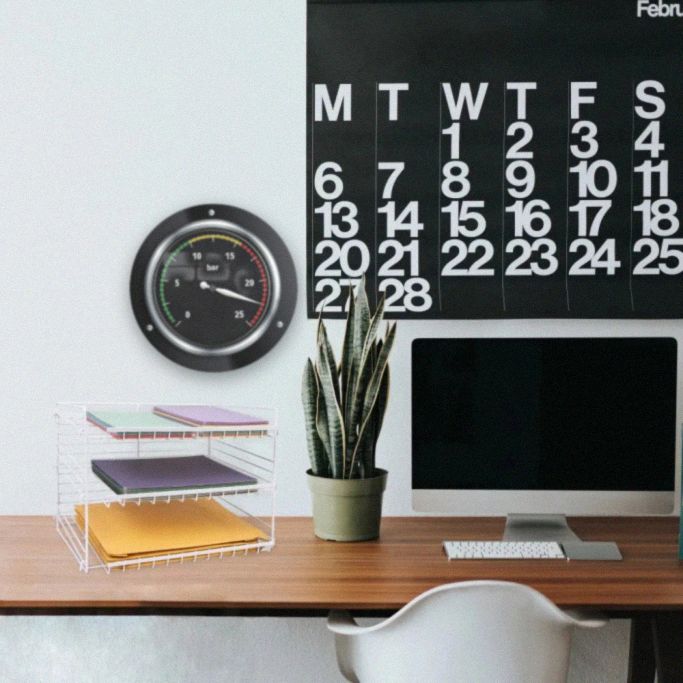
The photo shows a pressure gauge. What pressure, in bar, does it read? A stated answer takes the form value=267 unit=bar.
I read value=22.5 unit=bar
